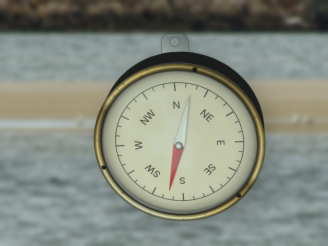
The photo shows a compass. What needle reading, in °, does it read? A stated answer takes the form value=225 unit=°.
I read value=195 unit=°
